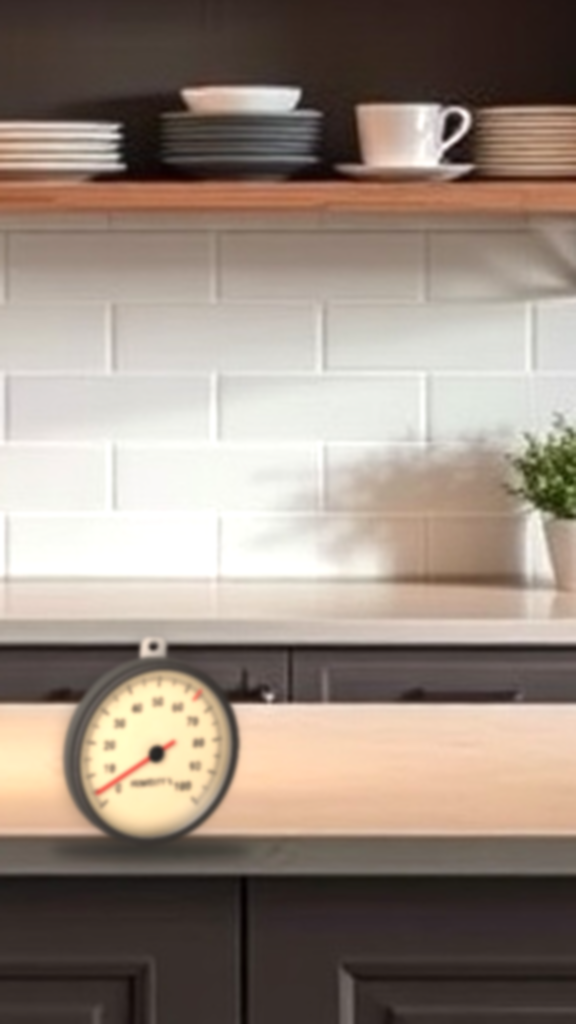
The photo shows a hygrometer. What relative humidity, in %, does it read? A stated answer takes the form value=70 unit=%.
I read value=5 unit=%
